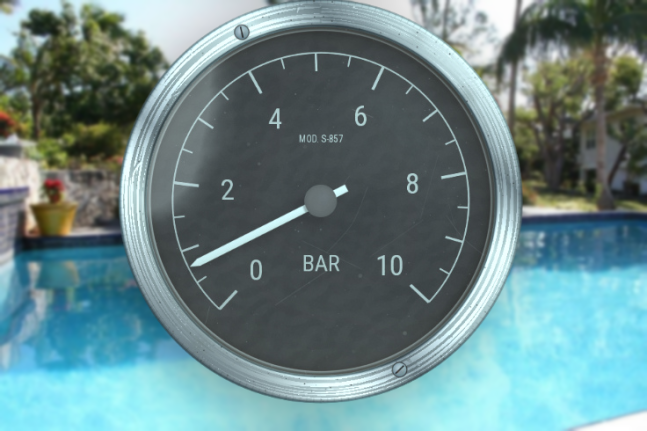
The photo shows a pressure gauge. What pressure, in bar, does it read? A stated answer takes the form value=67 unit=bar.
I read value=0.75 unit=bar
